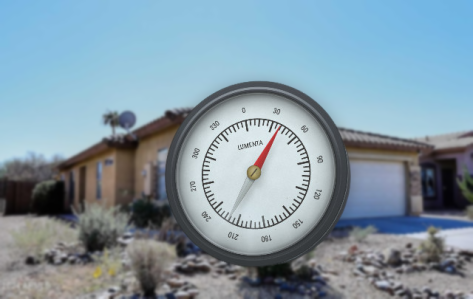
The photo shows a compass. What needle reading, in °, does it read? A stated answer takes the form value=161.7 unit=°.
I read value=40 unit=°
